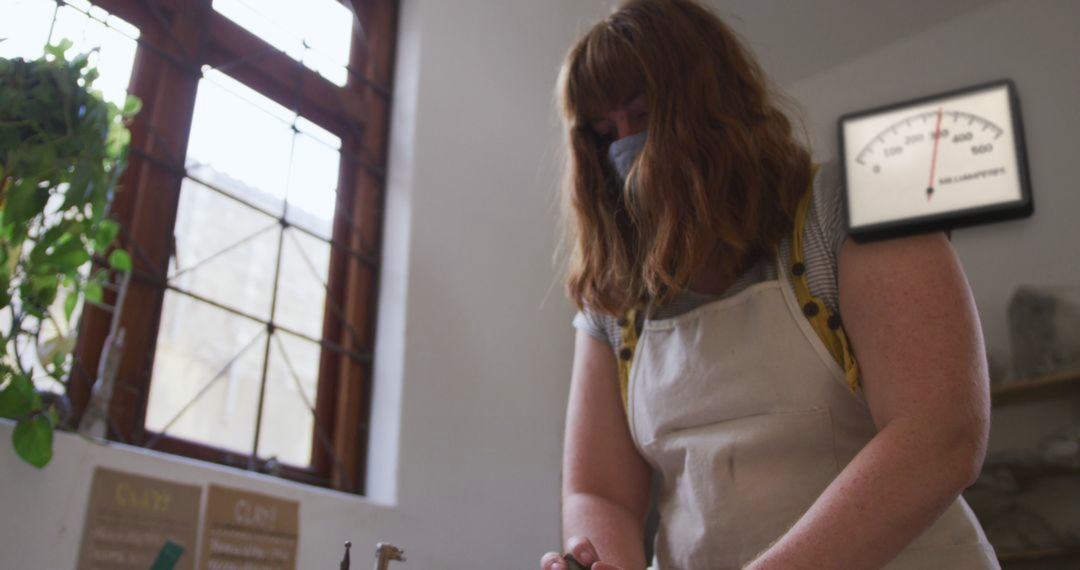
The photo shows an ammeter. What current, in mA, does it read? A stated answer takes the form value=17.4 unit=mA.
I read value=300 unit=mA
